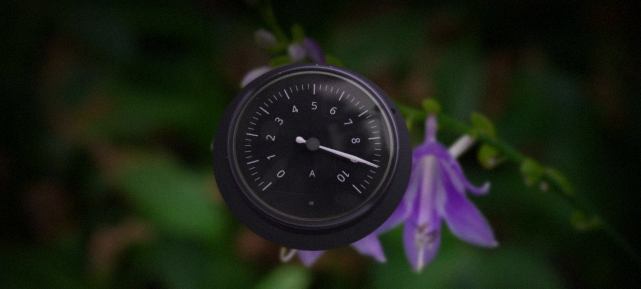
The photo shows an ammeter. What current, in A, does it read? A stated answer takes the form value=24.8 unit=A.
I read value=9 unit=A
